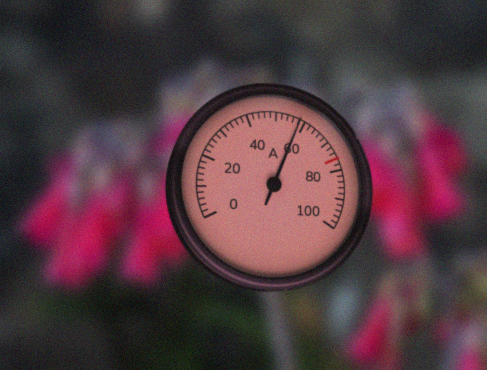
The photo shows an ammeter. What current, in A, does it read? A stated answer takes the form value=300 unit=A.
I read value=58 unit=A
